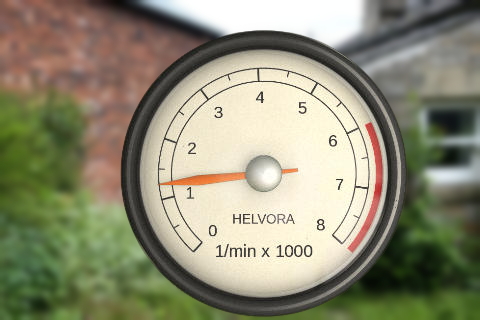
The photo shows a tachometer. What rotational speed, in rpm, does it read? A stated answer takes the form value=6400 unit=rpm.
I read value=1250 unit=rpm
